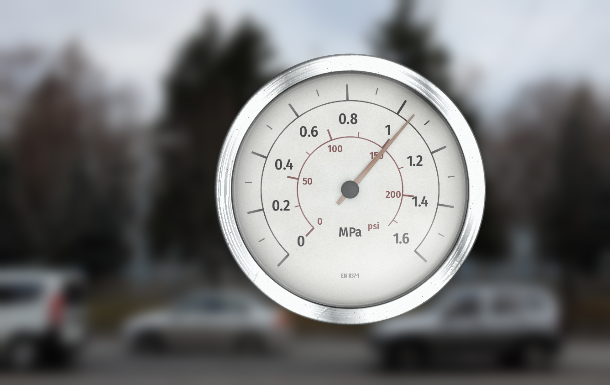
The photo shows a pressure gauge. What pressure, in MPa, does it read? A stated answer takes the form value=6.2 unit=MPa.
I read value=1.05 unit=MPa
